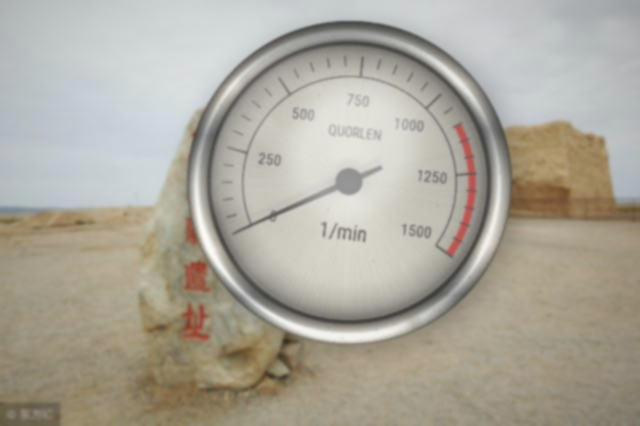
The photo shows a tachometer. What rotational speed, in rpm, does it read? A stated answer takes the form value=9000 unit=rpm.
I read value=0 unit=rpm
